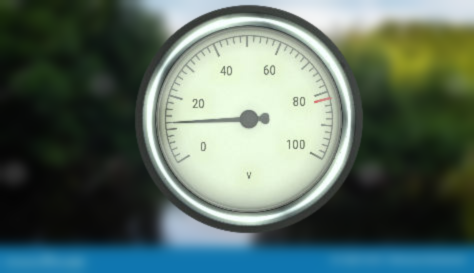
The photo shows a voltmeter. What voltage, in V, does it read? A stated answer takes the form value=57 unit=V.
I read value=12 unit=V
